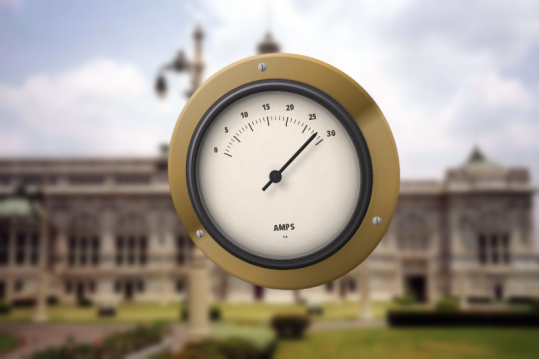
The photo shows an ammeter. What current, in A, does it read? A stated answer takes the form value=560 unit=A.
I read value=28 unit=A
